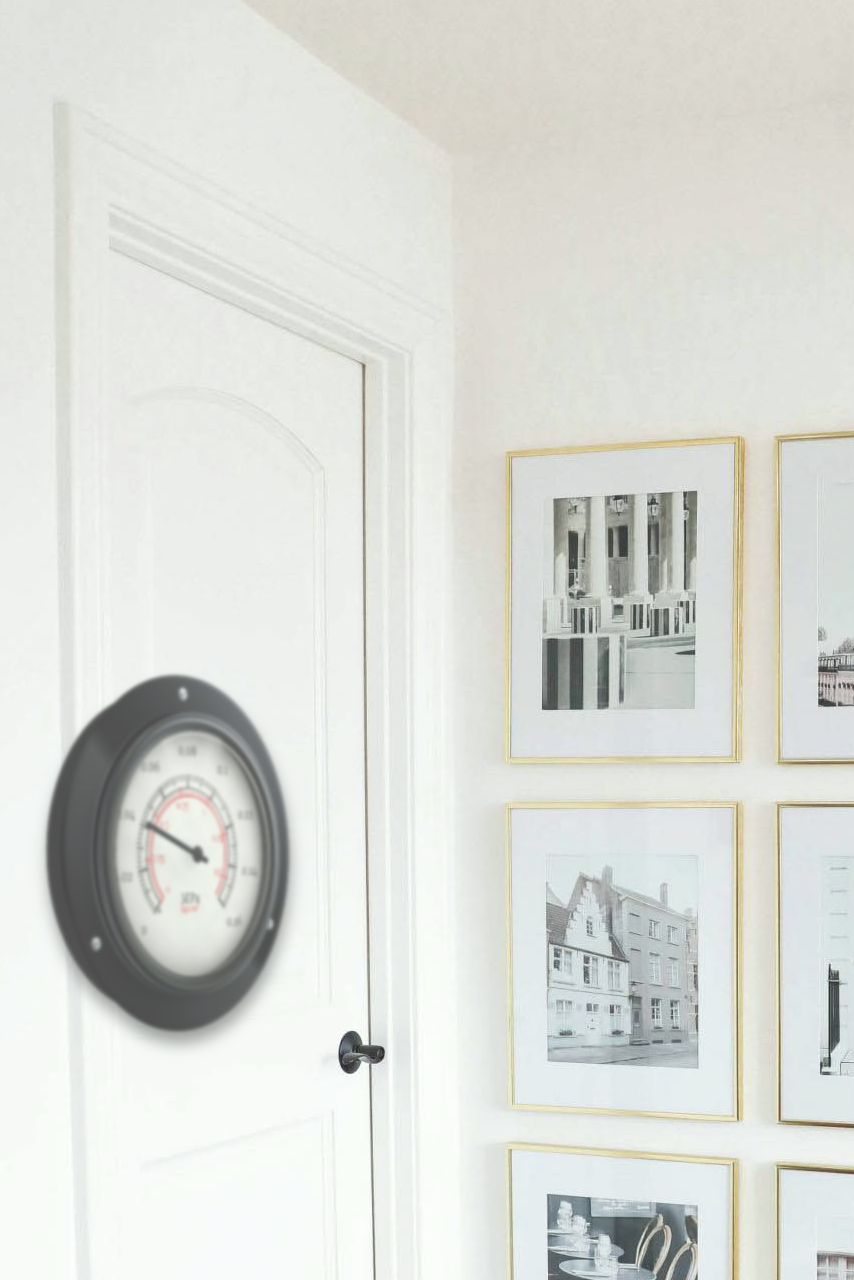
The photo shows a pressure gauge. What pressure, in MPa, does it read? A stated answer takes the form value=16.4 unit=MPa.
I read value=0.04 unit=MPa
